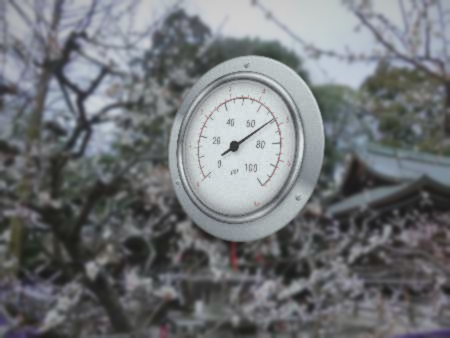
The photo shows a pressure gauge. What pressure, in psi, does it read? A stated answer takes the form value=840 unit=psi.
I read value=70 unit=psi
